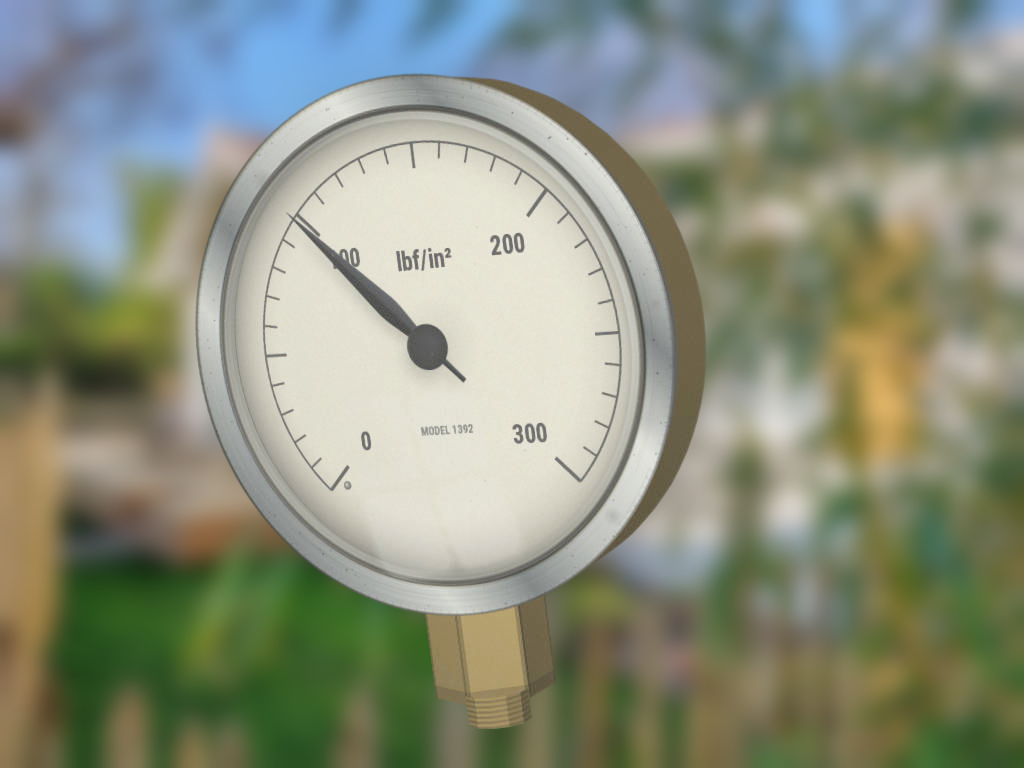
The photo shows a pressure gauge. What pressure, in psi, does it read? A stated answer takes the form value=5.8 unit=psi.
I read value=100 unit=psi
